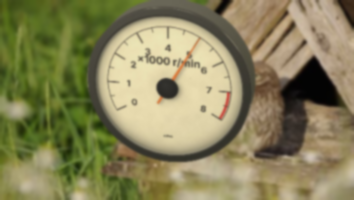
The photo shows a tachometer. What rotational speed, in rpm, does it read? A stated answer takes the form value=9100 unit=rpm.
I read value=5000 unit=rpm
